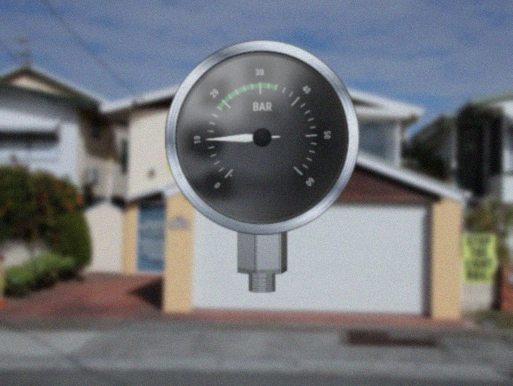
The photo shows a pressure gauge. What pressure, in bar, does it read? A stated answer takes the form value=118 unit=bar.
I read value=10 unit=bar
